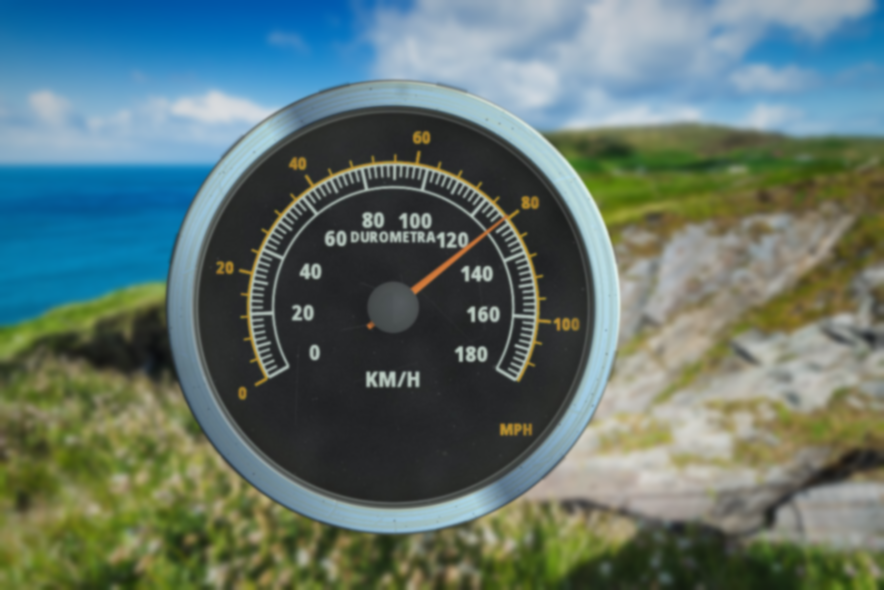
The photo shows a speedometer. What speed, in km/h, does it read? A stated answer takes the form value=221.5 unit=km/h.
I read value=128 unit=km/h
